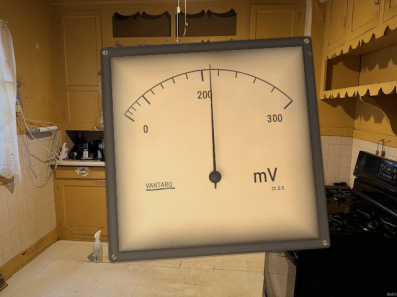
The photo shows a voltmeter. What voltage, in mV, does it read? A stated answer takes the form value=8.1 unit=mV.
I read value=210 unit=mV
